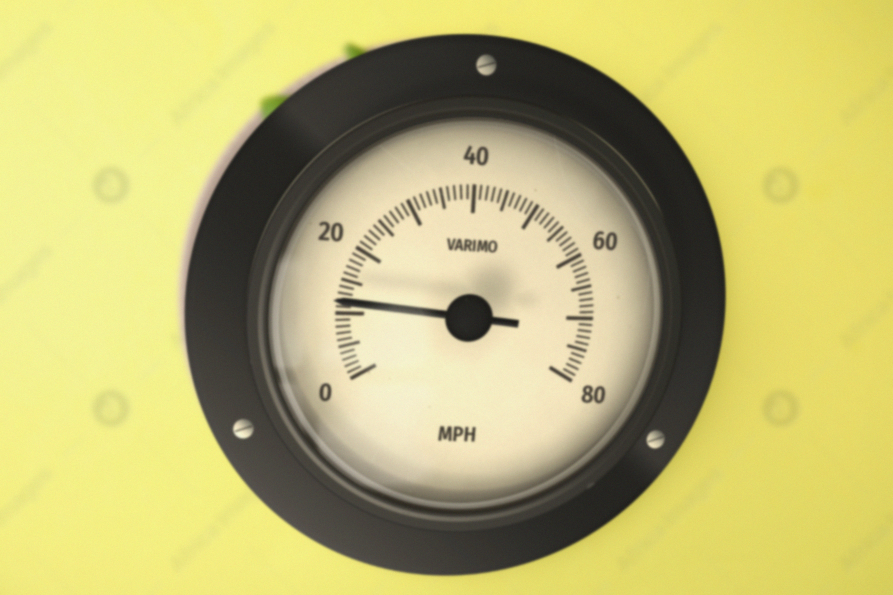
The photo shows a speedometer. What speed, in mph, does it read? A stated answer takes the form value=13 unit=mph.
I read value=12 unit=mph
